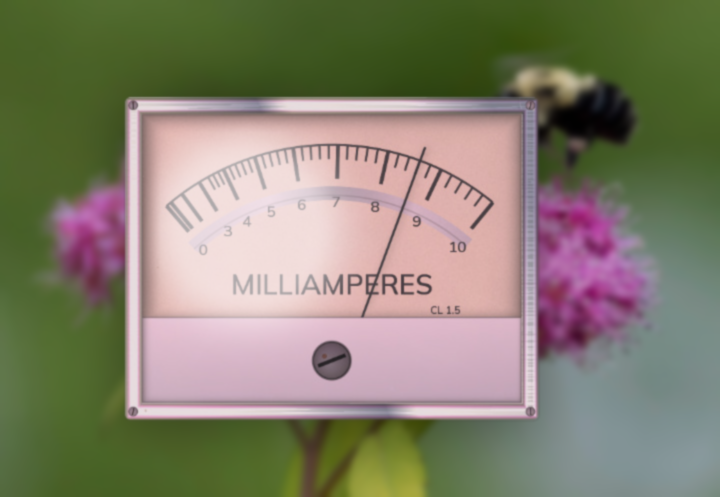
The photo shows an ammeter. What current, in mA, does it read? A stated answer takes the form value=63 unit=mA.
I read value=8.6 unit=mA
